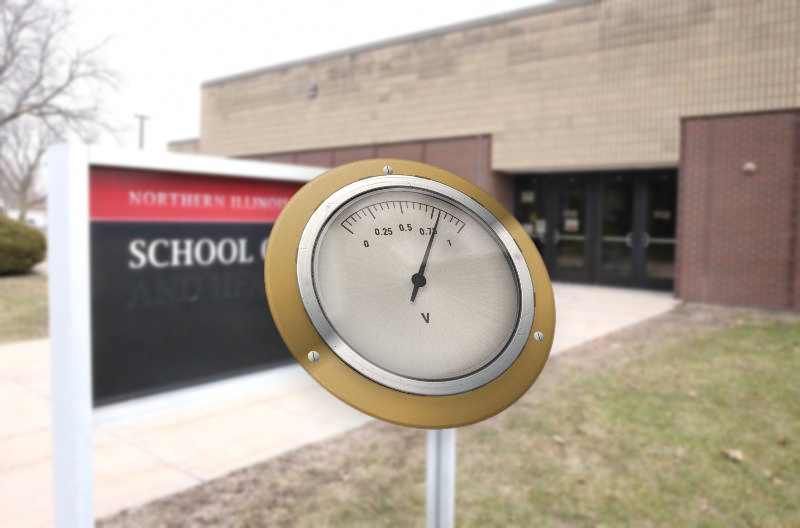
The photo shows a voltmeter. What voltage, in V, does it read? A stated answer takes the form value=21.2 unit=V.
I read value=0.8 unit=V
